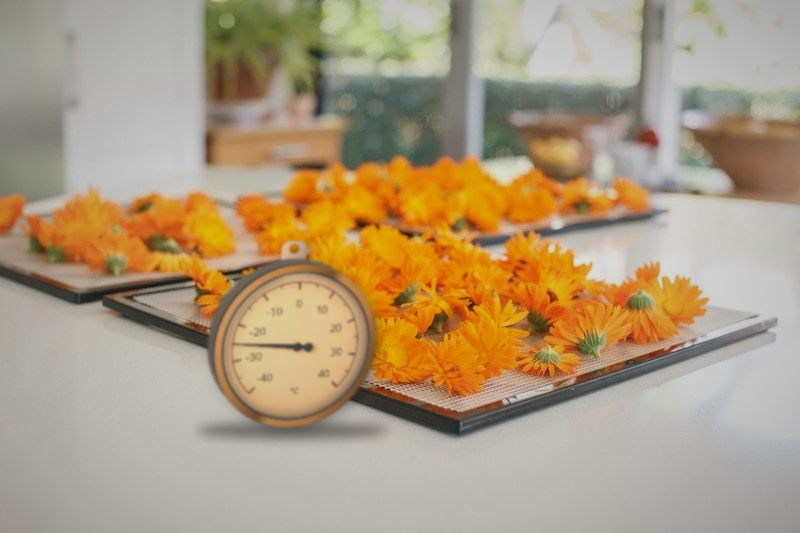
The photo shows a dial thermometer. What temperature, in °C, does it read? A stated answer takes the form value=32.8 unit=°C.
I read value=-25 unit=°C
